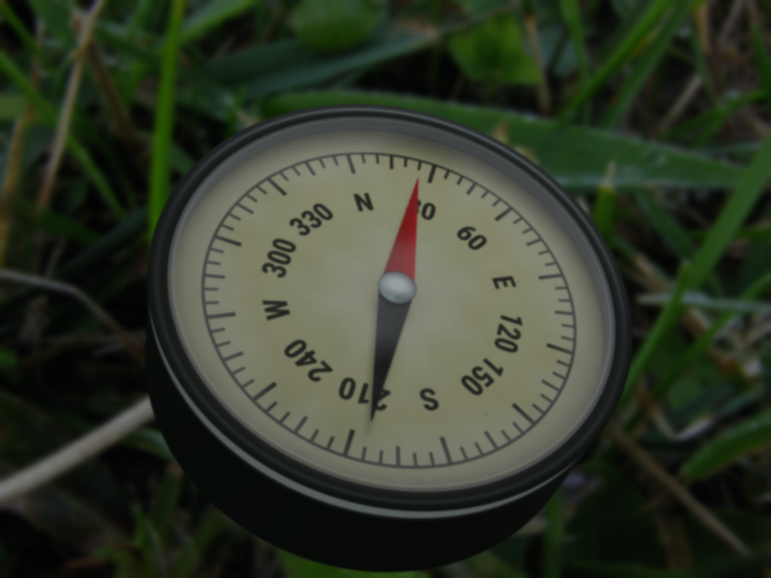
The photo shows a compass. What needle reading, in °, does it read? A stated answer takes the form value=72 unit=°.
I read value=25 unit=°
